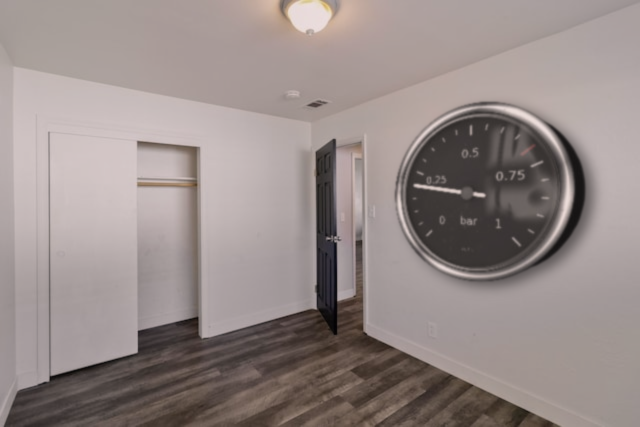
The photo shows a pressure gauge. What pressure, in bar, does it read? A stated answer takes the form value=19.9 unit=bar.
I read value=0.2 unit=bar
